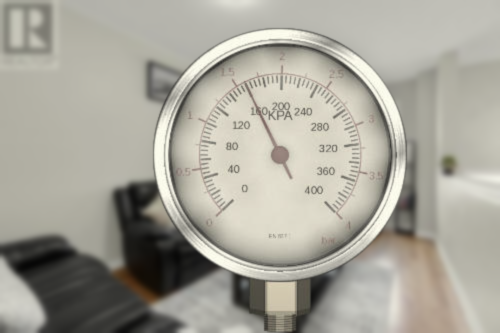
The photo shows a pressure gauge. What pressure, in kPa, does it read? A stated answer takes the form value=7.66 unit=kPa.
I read value=160 unit=kPa
